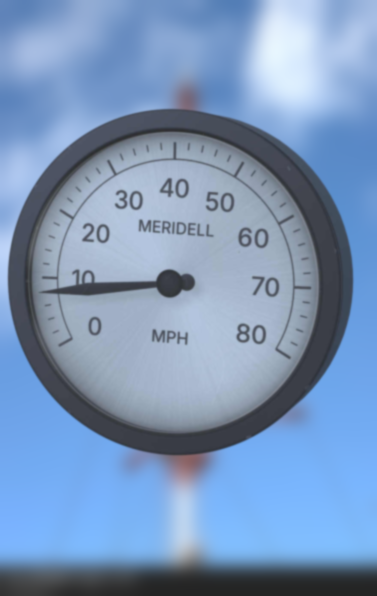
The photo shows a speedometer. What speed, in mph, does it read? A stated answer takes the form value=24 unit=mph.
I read value=8 unit=mph
